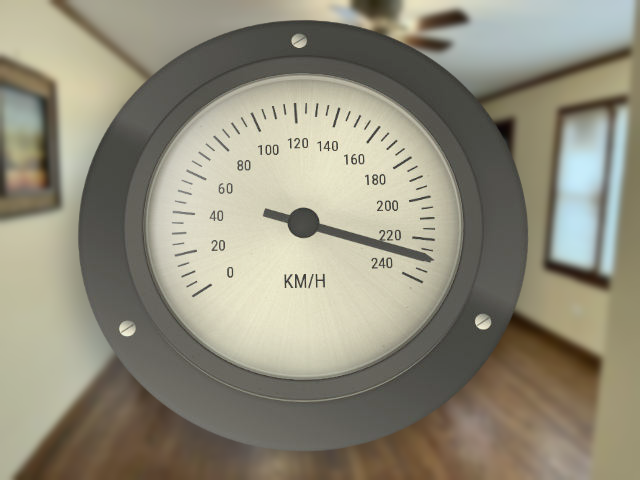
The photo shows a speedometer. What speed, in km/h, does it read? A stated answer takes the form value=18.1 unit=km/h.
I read value=230 unit=km/h
